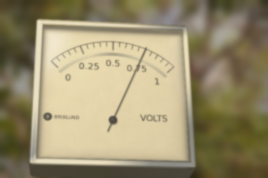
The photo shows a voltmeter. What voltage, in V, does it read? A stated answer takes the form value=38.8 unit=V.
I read value=0.75 unit=V
